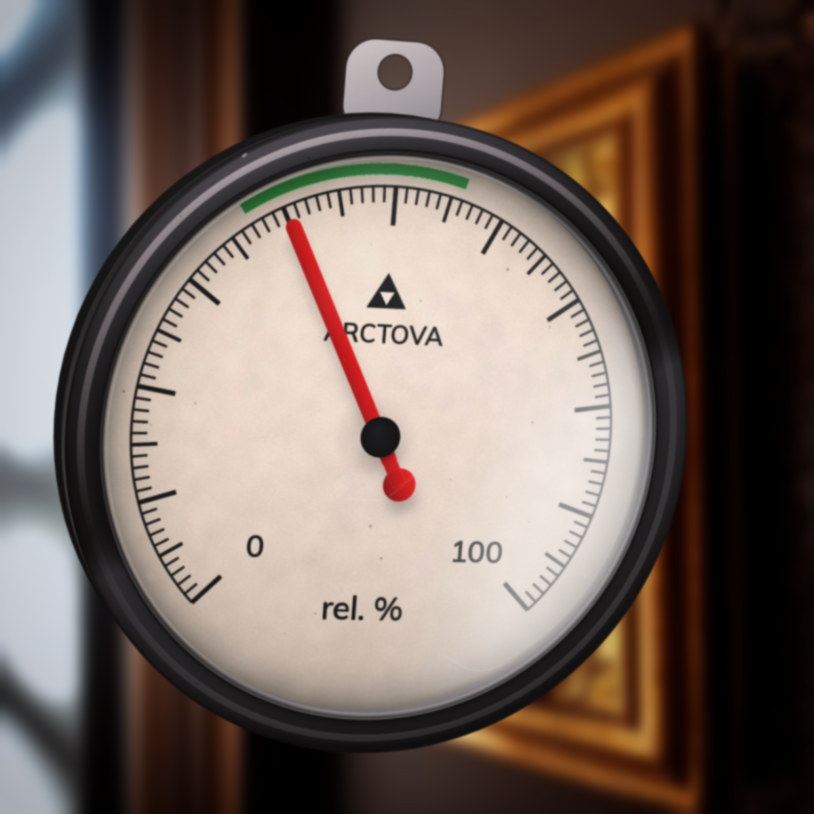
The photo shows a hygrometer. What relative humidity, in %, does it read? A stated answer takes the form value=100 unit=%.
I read value=40 unit=%
